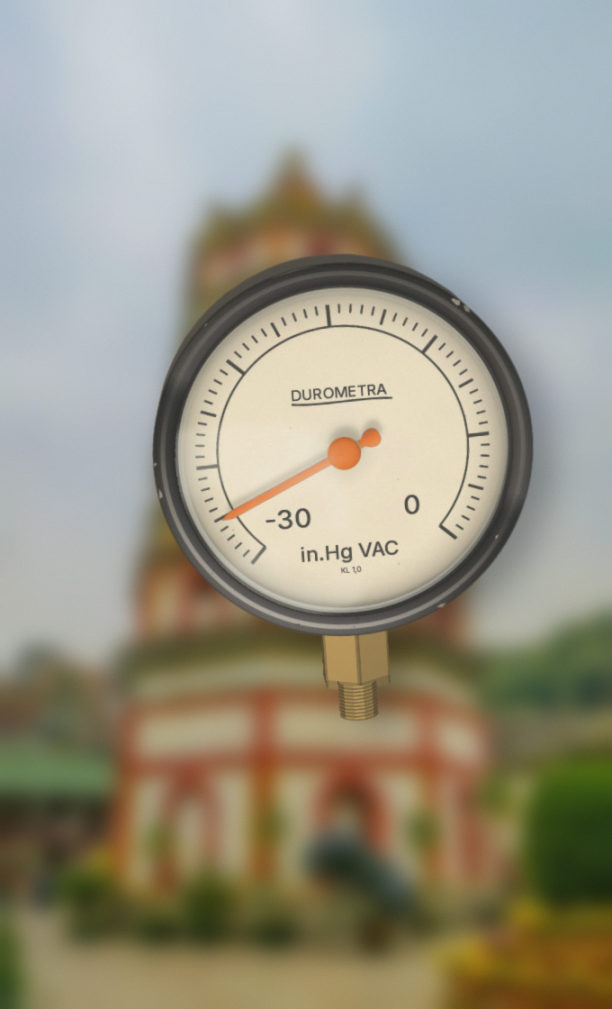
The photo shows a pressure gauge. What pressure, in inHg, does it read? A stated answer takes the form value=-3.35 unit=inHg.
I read value=-27.5 unit=inHg
